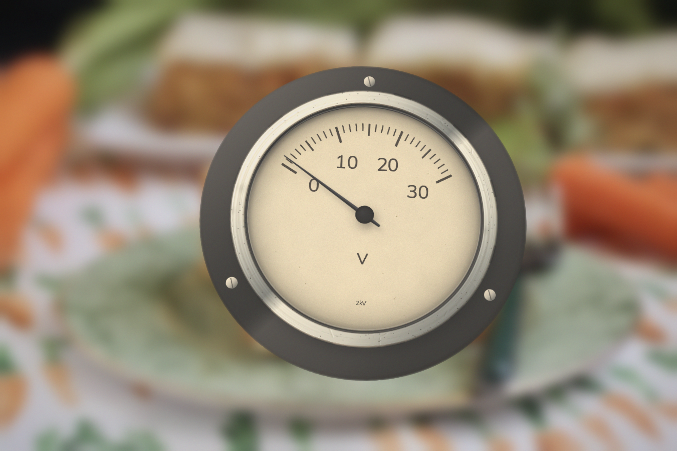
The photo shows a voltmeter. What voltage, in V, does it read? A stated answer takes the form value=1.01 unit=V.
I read value=1 unit=V
